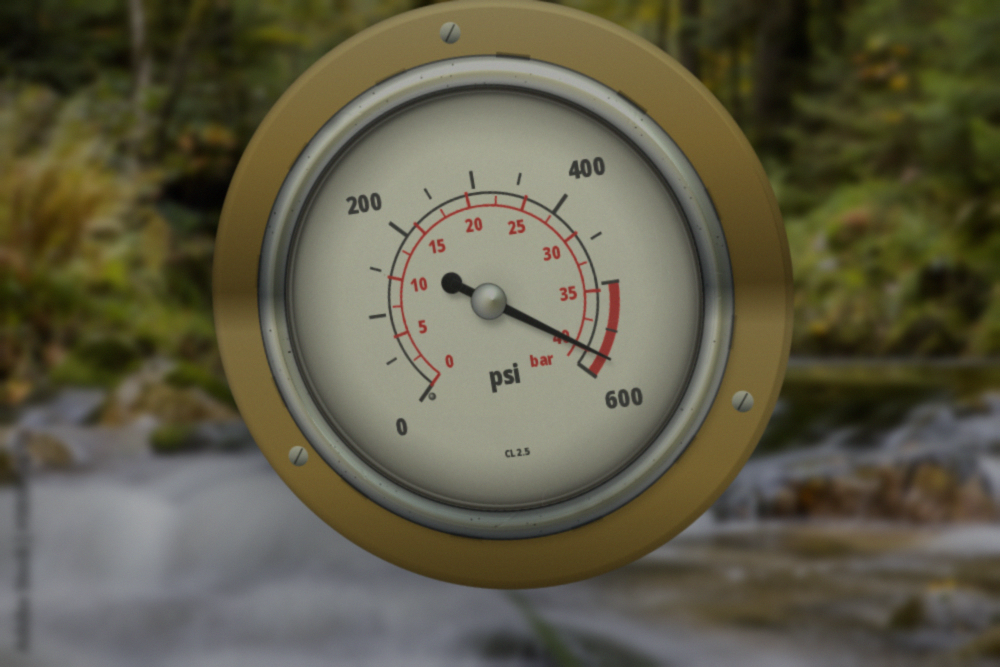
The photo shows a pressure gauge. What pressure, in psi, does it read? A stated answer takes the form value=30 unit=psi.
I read value=575 unit=psi
